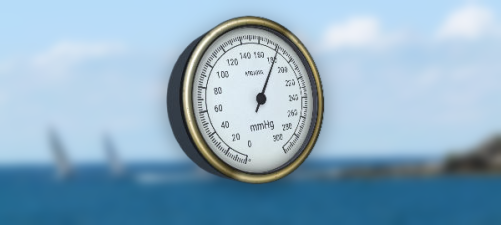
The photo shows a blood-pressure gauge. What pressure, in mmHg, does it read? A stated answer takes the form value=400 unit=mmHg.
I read value=180 unit=mmHg
